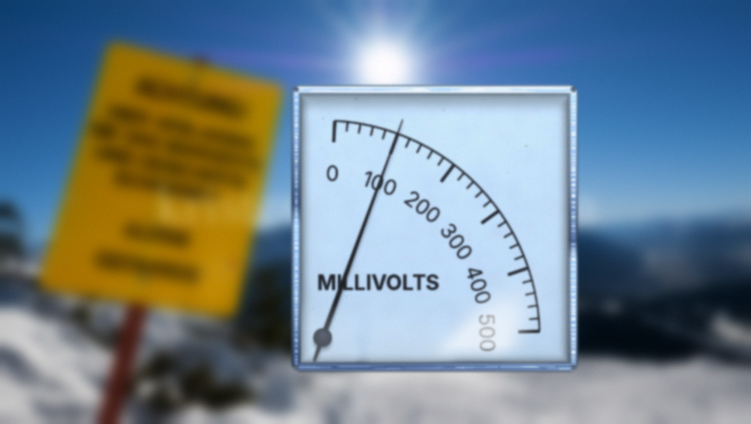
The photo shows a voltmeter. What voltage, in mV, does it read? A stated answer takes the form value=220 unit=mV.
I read value=100 unit=mV
